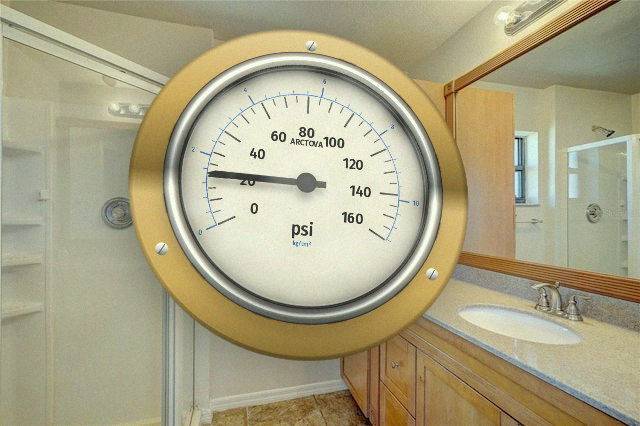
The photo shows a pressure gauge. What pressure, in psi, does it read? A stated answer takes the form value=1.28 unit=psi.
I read value=20 unit=psi
